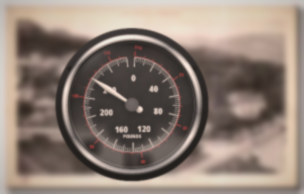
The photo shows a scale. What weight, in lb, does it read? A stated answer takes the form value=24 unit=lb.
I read value=240 unit=lb
